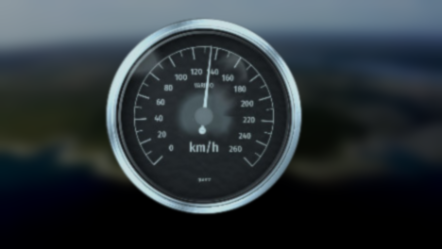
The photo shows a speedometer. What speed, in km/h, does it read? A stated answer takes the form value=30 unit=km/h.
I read value=135 unit=km/h
